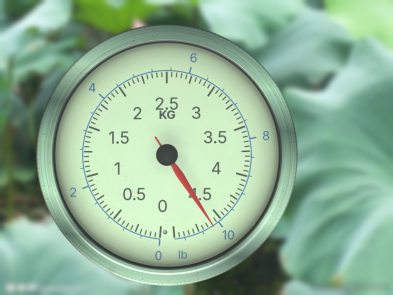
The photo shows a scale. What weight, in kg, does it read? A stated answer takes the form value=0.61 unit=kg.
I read value=4.6 unit=kg
